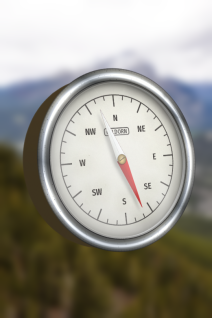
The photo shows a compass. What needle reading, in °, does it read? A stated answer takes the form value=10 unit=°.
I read value=160 unit=°
